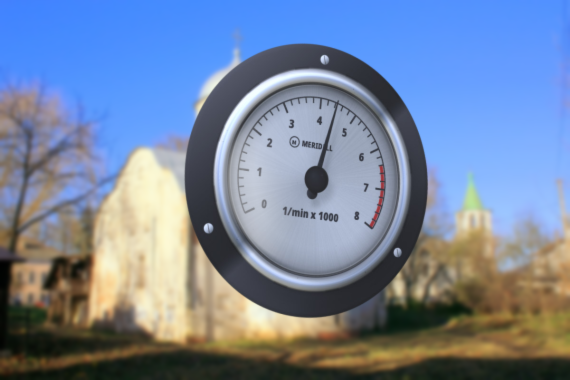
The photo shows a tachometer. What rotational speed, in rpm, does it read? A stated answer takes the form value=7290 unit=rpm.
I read value=4400 unit=rpm
